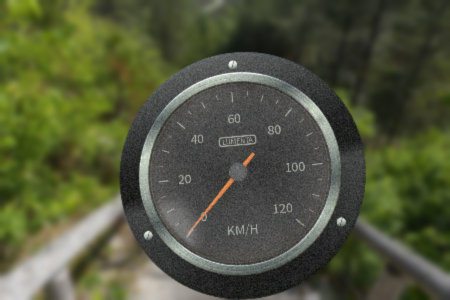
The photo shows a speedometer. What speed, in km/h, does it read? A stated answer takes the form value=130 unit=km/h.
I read value=0 unit=km/h
